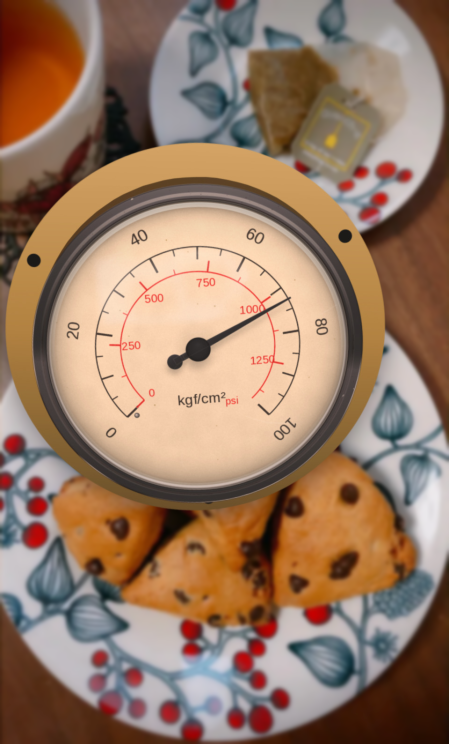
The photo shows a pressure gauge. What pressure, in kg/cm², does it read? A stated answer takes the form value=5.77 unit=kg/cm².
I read value=72.5 unit=kg/cm²
